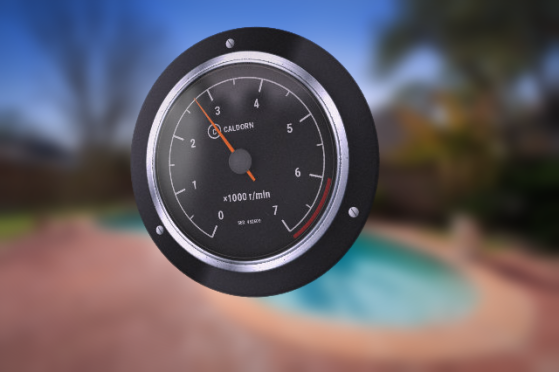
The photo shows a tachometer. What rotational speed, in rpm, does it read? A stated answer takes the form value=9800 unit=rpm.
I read value=2750 unit=rpm
